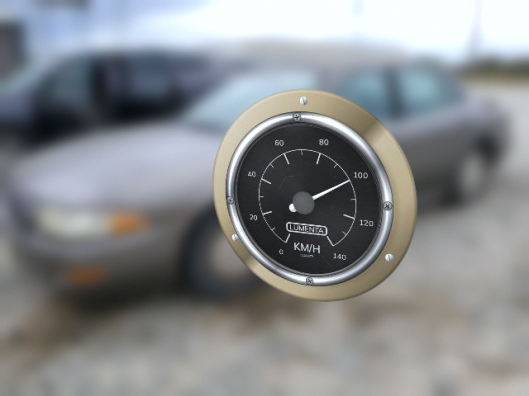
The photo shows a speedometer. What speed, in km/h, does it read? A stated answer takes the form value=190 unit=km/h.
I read value=100 unit=km/h
